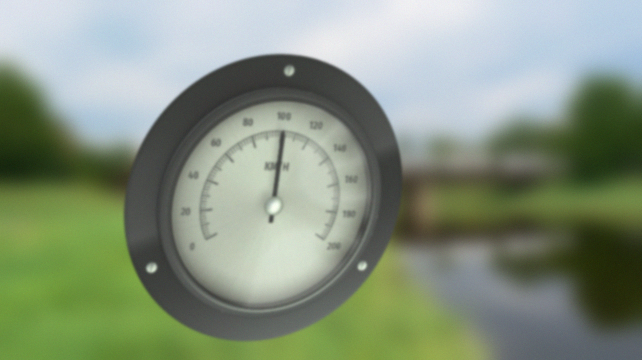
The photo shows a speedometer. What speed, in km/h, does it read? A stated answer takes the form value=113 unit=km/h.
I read value=100 unit=km/h
